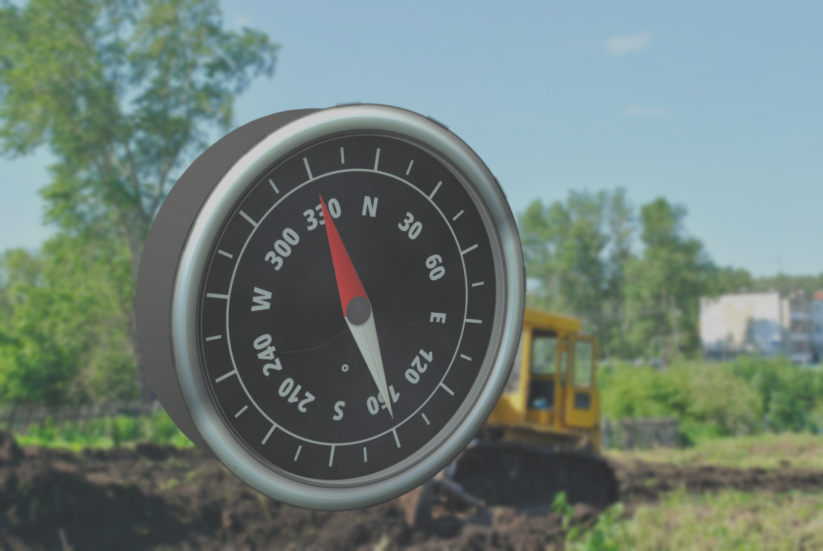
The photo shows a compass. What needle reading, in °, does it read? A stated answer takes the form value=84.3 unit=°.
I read value=330 unit=°
